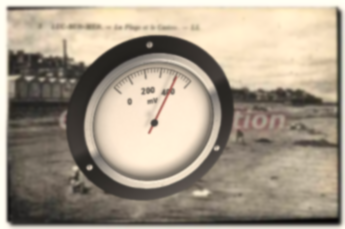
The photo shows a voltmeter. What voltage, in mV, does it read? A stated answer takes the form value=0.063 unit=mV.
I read value=400 unit=mV
